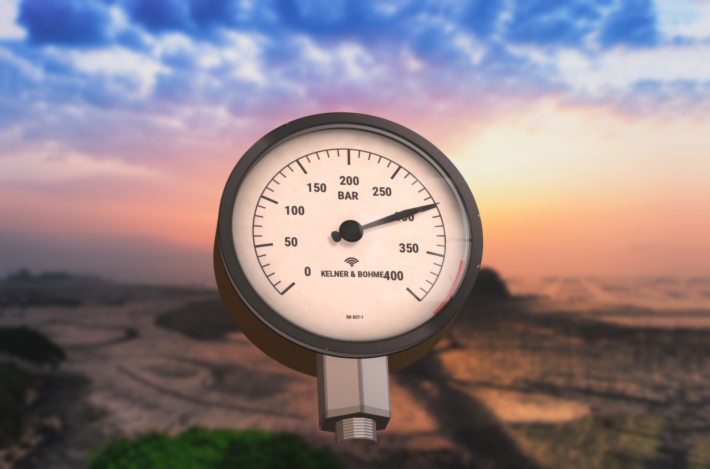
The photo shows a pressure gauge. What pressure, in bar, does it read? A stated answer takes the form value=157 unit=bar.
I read value=300 unit=bar
